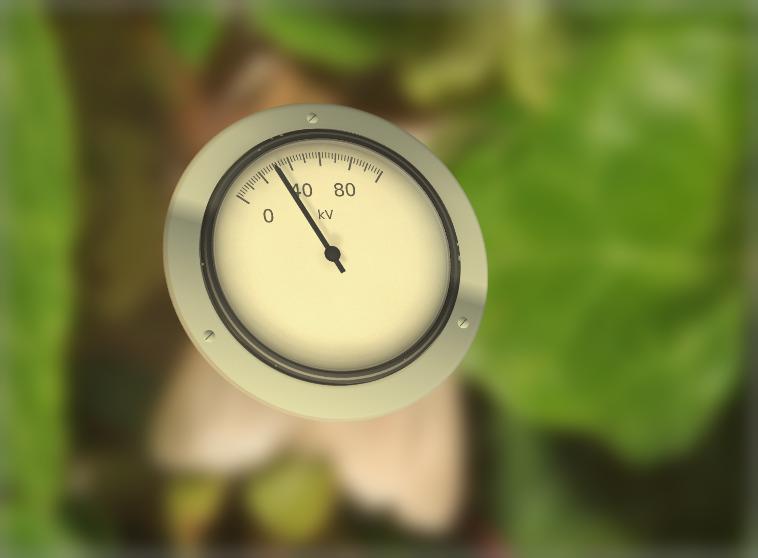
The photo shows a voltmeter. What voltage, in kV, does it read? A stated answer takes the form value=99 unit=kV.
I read value=30 unit=kV
